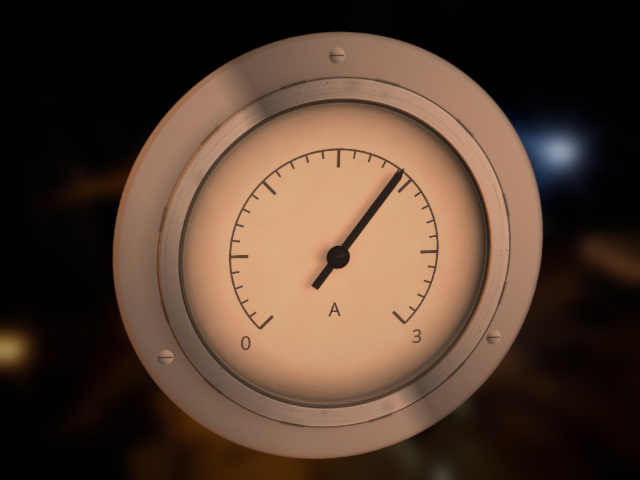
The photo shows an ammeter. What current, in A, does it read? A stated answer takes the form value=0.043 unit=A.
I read value=1.9 unit=A
